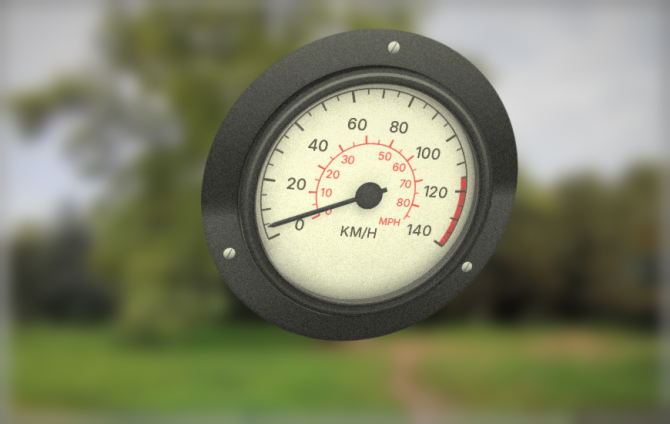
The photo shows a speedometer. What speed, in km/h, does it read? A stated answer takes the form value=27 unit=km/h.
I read value=5 unit=km/h
